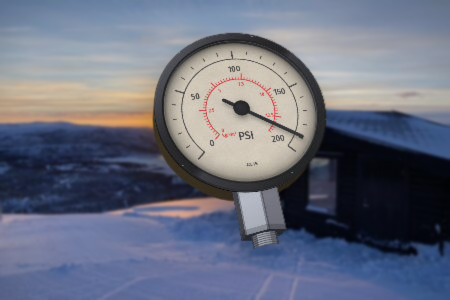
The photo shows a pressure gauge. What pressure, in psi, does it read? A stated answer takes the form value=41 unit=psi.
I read value=190 unit=psi
